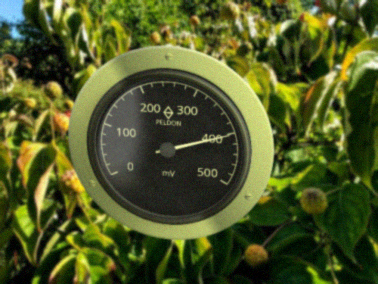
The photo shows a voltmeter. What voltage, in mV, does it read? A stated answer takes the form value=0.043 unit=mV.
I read value=400 unit=mV
